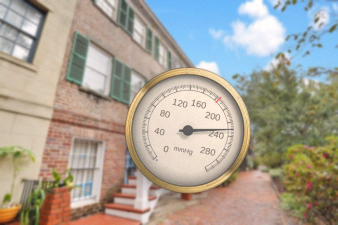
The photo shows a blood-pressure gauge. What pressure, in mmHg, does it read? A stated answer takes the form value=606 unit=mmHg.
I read value=230 unit=mmHg
